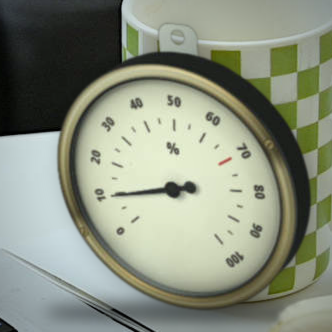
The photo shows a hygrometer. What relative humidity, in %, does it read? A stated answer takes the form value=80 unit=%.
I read value=10 unit=%
